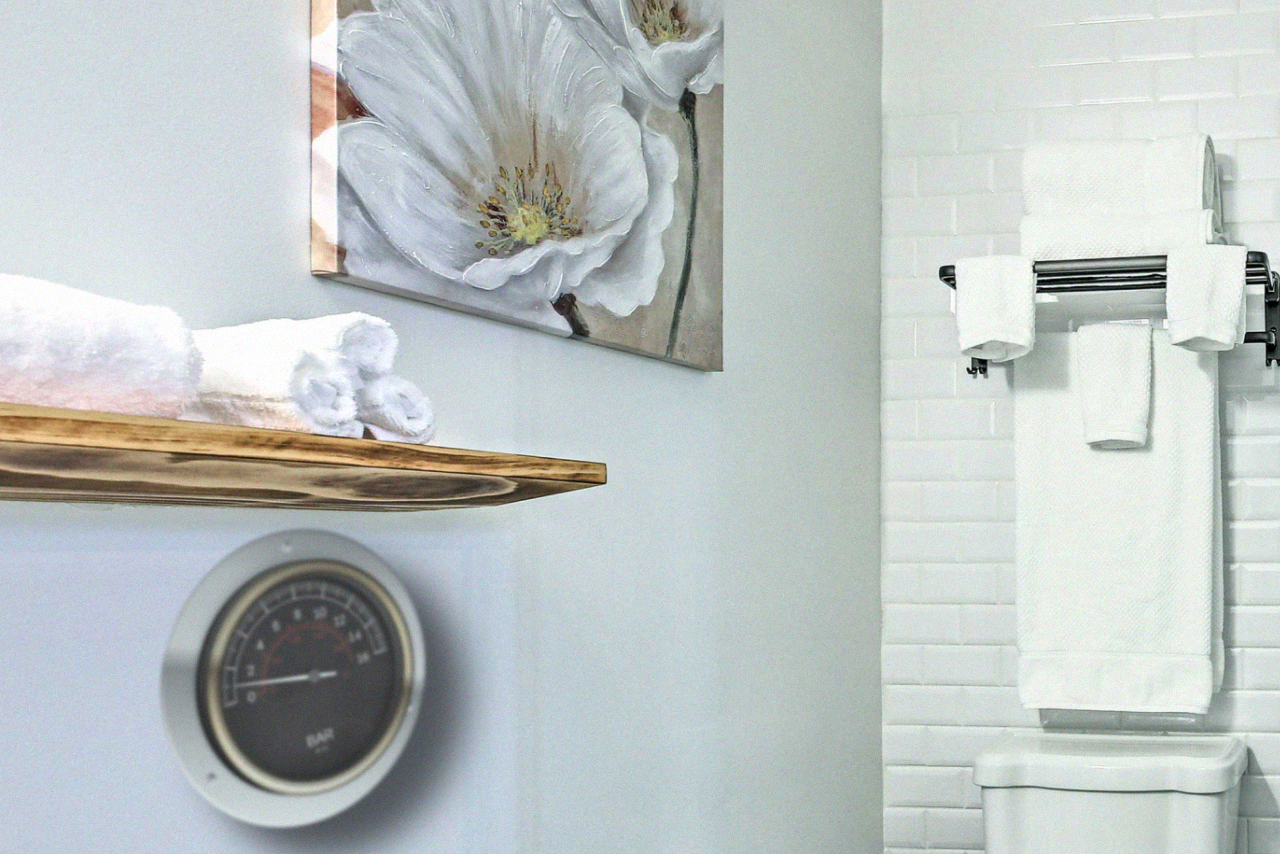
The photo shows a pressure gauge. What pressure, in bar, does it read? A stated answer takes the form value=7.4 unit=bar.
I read value=1 unit=bar
